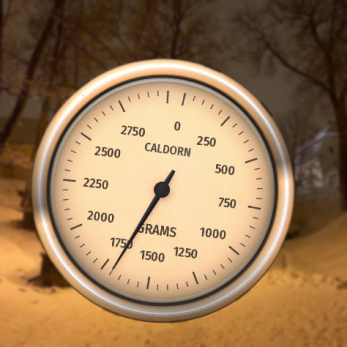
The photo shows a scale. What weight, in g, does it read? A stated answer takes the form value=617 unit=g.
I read value=1700 unit=g
